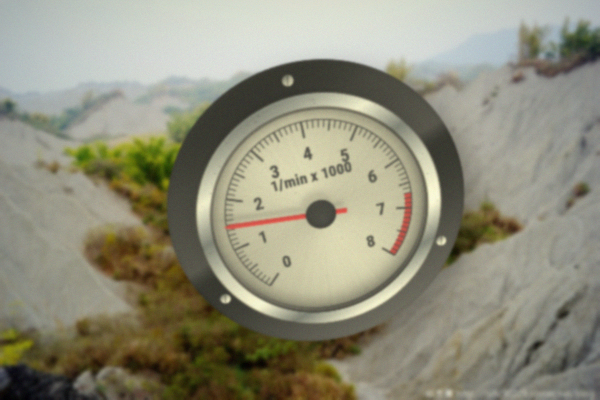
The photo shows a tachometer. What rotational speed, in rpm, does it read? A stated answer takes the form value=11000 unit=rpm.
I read value=1500 unit=rpm
